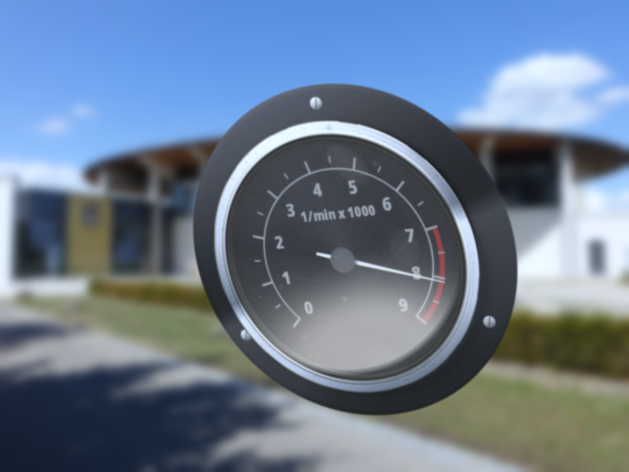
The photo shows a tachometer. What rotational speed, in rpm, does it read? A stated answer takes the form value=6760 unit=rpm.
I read value=8000 unit=rpm
